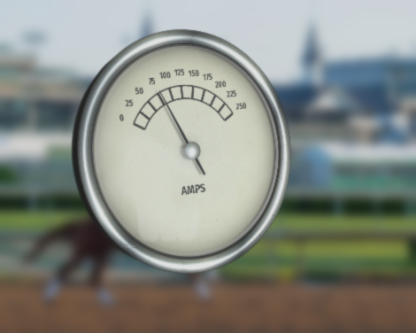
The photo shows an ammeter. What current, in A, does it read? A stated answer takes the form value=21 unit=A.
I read value=75 unit=A
